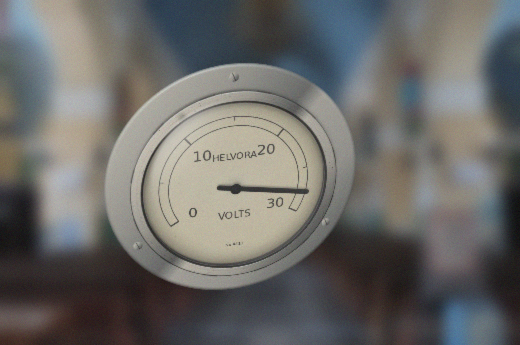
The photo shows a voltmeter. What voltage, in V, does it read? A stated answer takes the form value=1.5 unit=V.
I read value=27.5 unit=V
